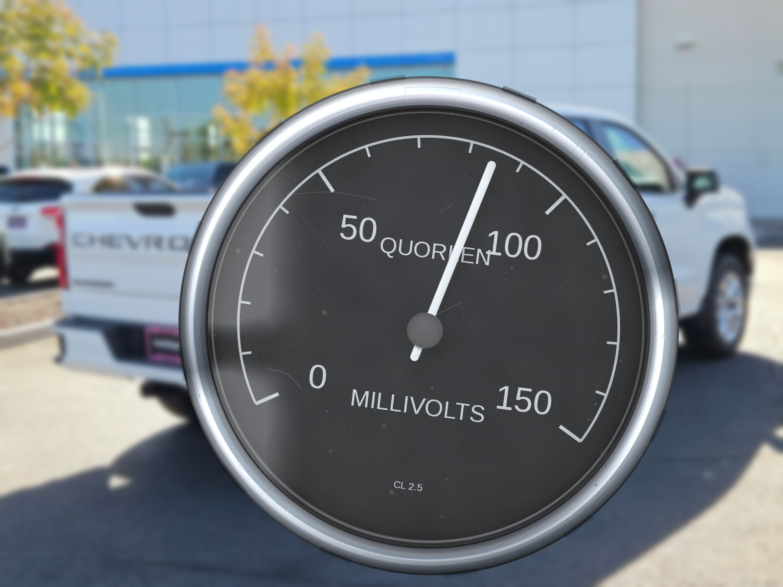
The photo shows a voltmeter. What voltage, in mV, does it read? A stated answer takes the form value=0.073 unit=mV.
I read value=85 unit=mV
